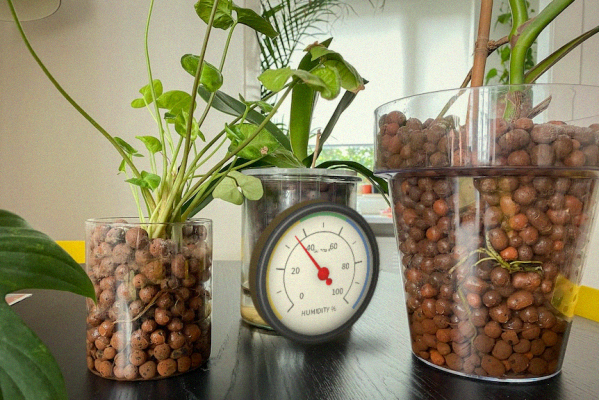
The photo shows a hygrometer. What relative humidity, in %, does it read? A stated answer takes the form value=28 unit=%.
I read value=35 unit=%
